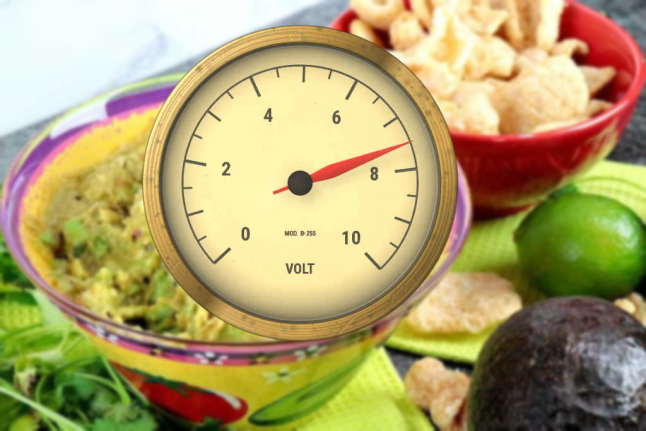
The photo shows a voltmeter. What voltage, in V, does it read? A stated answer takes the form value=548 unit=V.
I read value=7.5 unit=V
